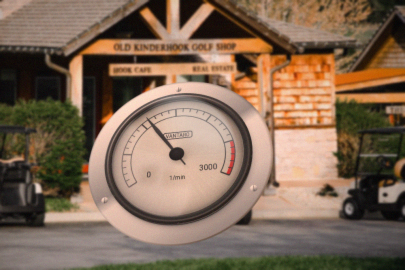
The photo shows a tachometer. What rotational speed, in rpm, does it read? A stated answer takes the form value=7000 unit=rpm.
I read value=1100 unit=rpm
